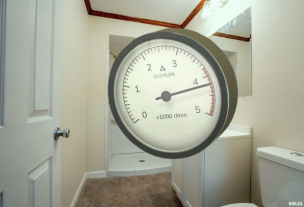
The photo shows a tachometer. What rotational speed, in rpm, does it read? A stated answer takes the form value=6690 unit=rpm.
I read value=4200 unit=rpm
